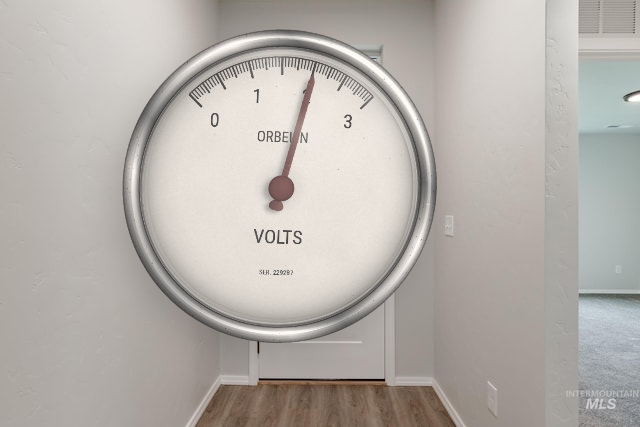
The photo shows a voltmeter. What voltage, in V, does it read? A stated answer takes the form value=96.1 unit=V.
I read value=2 unit=V
